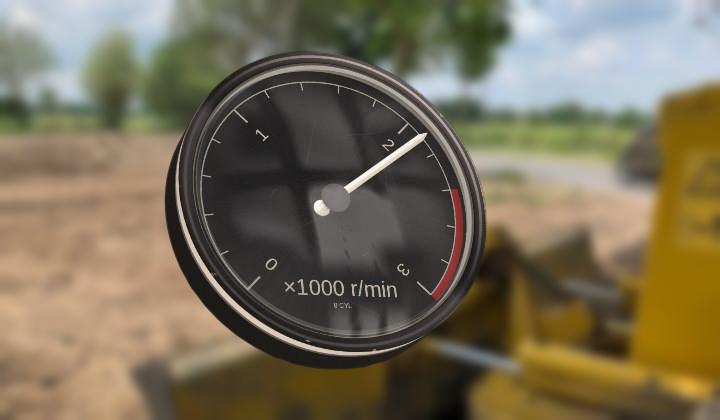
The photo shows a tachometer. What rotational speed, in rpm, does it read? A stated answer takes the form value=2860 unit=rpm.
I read value=2100 unit=rpm
